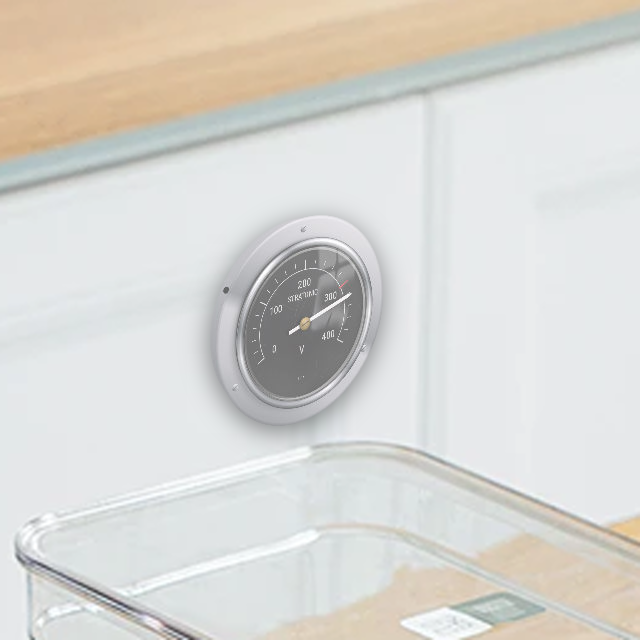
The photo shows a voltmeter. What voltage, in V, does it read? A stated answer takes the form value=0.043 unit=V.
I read value=320 unit=V
